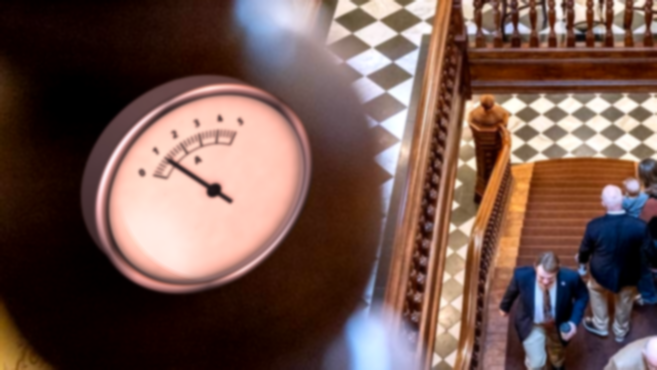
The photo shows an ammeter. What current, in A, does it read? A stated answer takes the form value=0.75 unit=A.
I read value=1 unit=A
